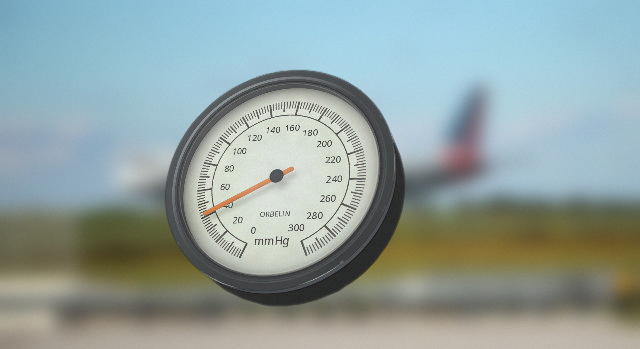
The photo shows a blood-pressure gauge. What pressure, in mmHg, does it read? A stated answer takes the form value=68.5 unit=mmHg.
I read value=40 unit=mmHg
